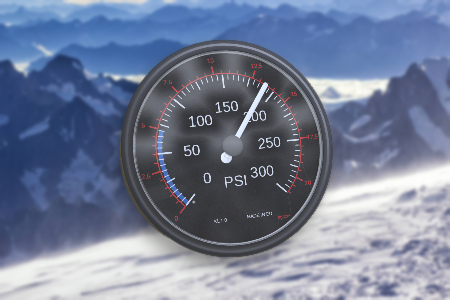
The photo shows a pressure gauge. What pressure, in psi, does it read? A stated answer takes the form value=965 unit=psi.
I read value=190 unit=psi
